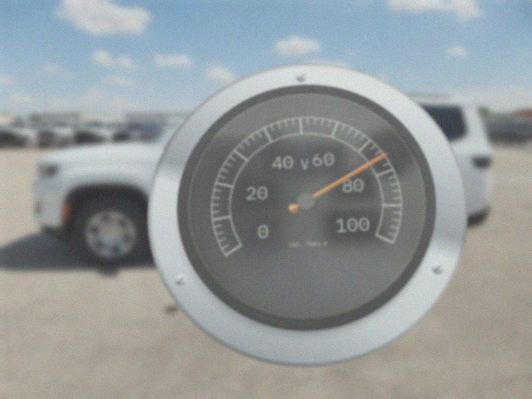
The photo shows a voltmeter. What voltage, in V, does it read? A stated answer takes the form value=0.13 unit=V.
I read value=76 unit=V
